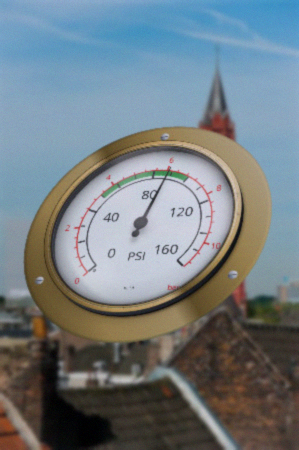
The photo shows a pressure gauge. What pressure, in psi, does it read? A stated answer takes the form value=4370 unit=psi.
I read value=90 unit=psi
